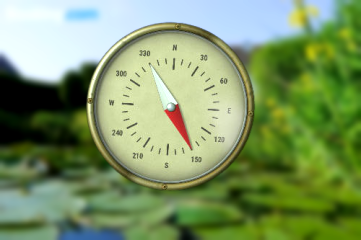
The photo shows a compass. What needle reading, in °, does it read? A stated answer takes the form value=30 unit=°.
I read value=150 unit=°
